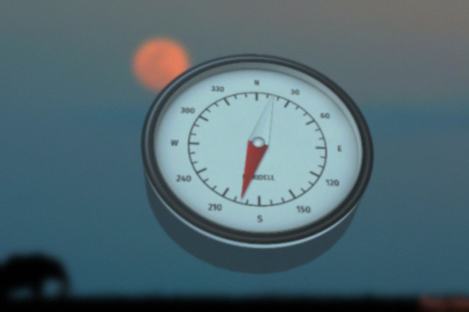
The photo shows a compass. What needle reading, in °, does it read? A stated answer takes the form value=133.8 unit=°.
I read value=195 unit=°
